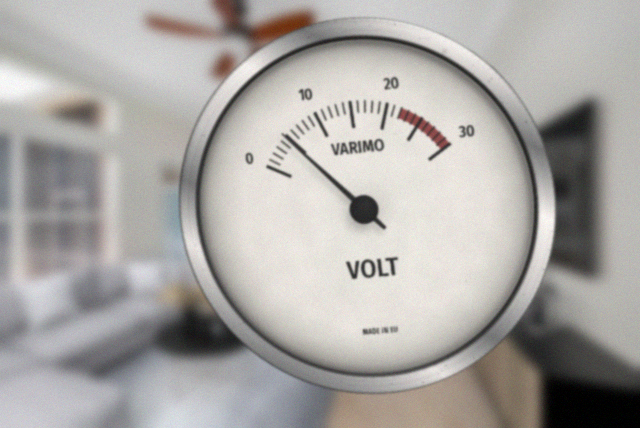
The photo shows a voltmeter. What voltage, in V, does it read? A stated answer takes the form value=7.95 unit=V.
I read value=5 unit=V
